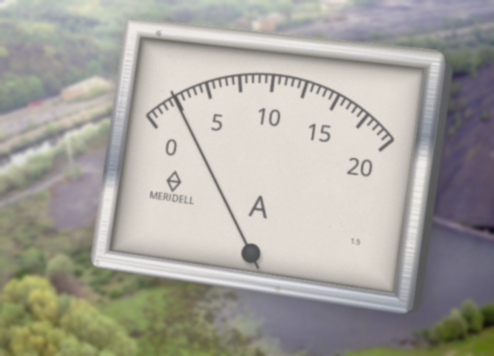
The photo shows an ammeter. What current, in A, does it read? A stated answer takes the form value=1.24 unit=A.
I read value=2.5 unit=A
